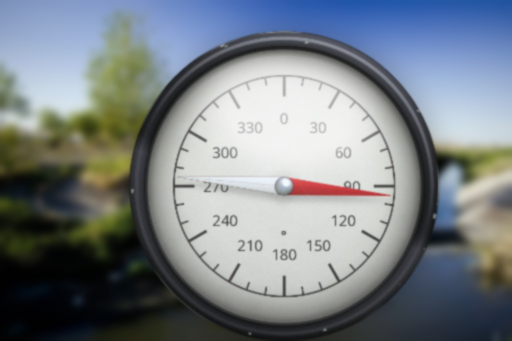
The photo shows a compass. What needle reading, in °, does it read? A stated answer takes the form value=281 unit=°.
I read value=95 unit=°
